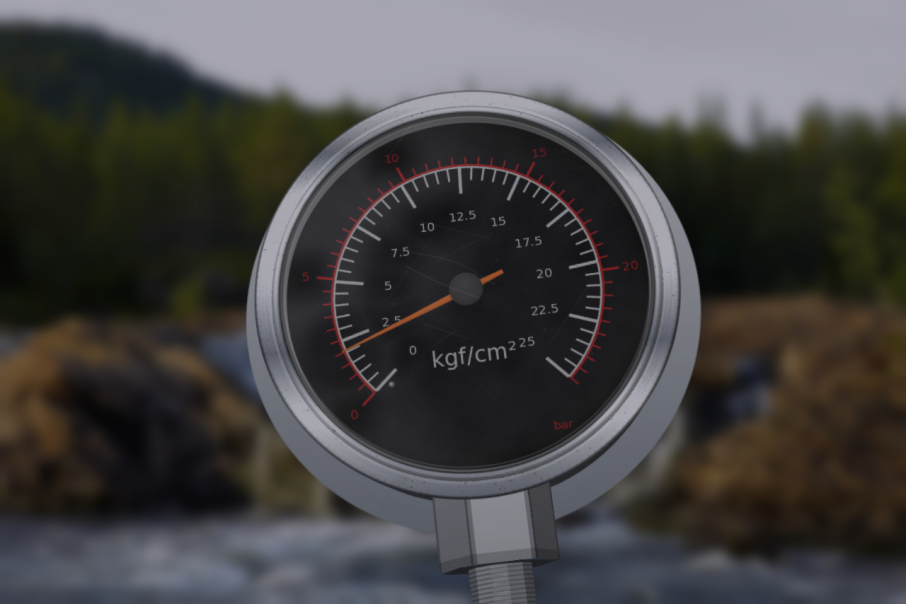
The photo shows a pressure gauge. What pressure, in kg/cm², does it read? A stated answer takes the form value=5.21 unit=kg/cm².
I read value=2 unit=kg/cm²
